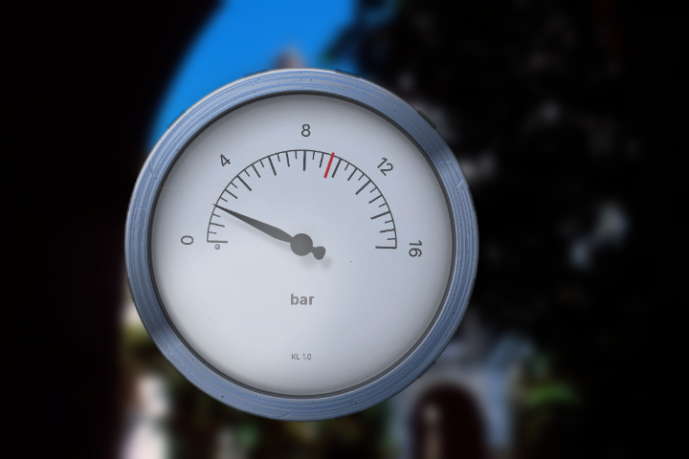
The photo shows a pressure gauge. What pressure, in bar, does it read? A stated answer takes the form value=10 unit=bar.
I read value=2 unit=bar
